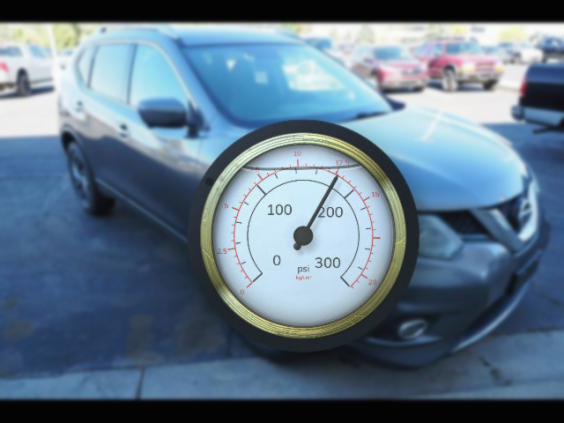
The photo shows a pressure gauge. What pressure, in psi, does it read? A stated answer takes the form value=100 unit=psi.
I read value=180 unit=psi
